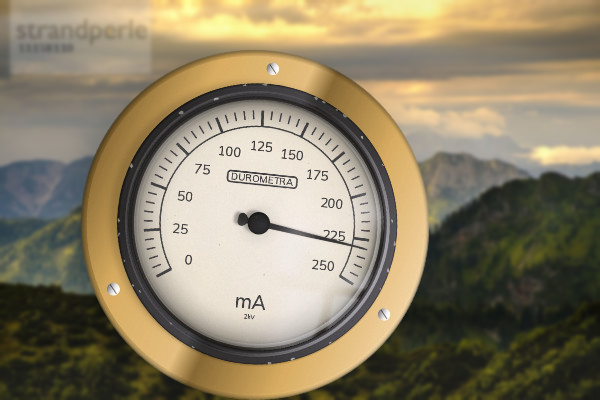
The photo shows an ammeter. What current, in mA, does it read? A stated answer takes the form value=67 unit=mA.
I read value=230 unit=mA
